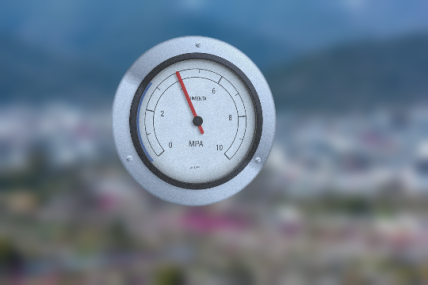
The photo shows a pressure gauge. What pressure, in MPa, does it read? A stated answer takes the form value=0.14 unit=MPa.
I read value=4 unit=MPa
